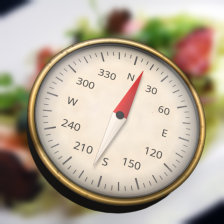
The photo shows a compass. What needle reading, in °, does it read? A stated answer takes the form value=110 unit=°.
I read value=10 unit=°
